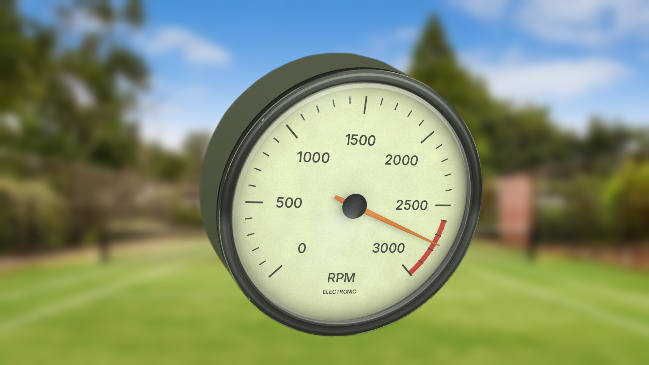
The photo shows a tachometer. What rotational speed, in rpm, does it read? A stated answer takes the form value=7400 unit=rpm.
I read value=2750 unit=rpm
